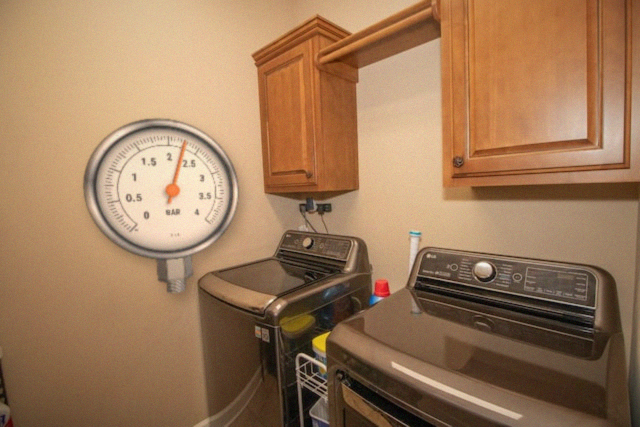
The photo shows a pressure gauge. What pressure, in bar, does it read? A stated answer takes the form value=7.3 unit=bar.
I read value=2.25 unit=bar
